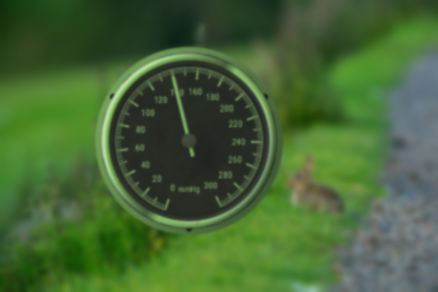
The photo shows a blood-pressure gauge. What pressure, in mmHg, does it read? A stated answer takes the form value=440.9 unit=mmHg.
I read value=140 unit=mmHg
